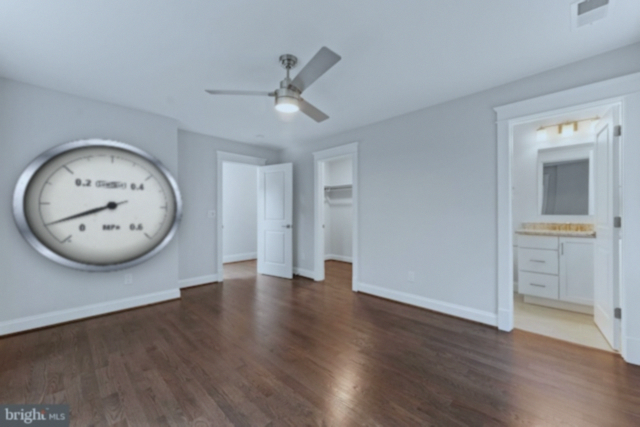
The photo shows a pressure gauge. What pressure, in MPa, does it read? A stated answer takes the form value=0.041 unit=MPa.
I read value=0.05 unit=MPa
